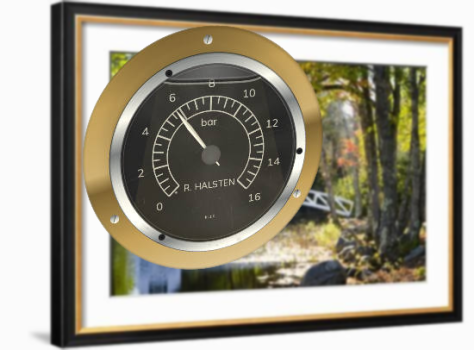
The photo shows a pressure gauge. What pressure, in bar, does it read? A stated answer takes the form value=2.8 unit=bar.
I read value=5.75 unit=bar
